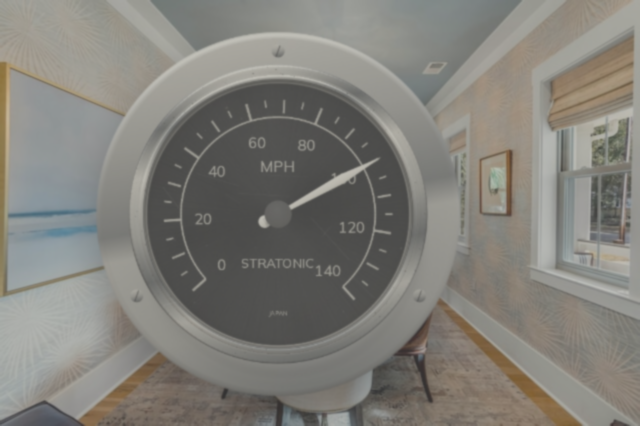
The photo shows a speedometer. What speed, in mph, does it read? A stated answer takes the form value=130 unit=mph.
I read value=100 unit=mph
